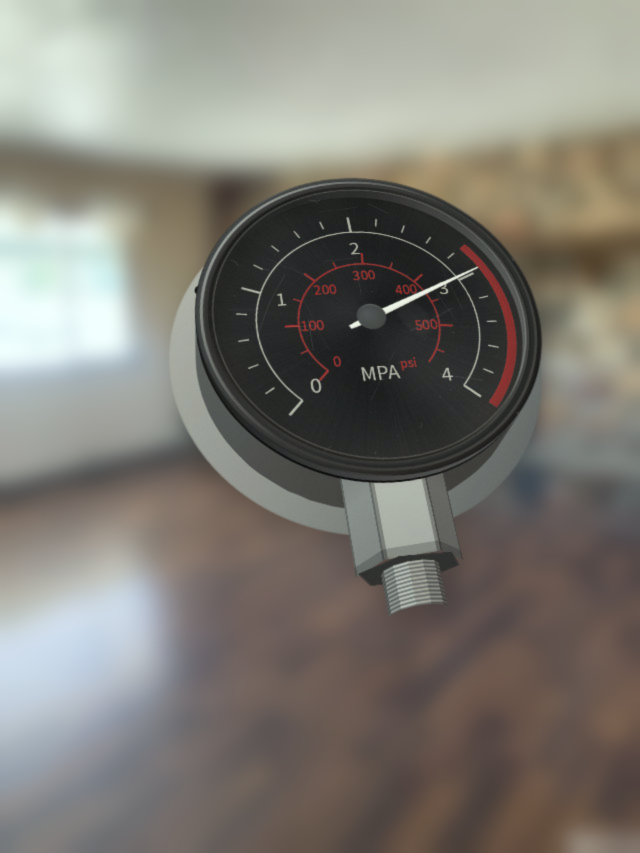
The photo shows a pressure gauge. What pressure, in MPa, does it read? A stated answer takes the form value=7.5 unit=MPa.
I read value=3 unit=MPa
